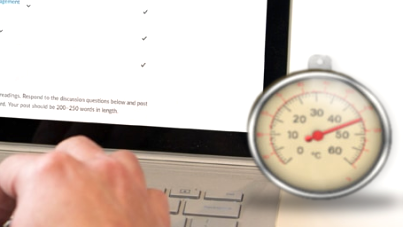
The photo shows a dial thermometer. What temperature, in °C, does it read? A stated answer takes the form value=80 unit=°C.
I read value=45 unit=°C
